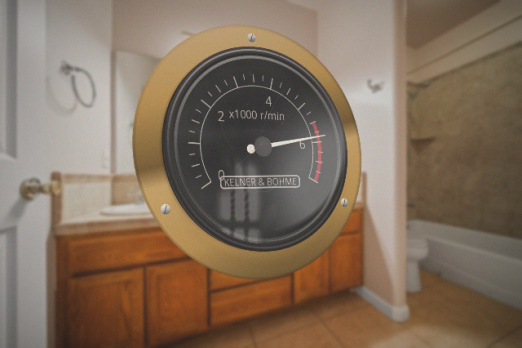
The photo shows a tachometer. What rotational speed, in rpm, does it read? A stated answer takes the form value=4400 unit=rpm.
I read value=5875 unit=rpm
